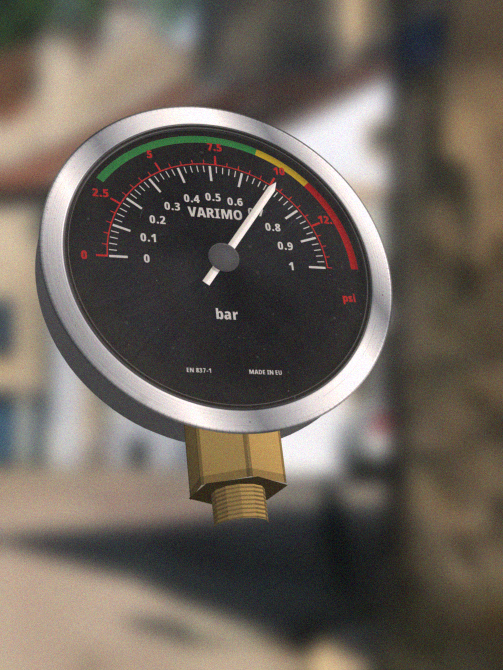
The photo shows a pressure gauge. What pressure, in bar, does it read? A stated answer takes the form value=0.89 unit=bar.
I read value=0.7 unit=bar
